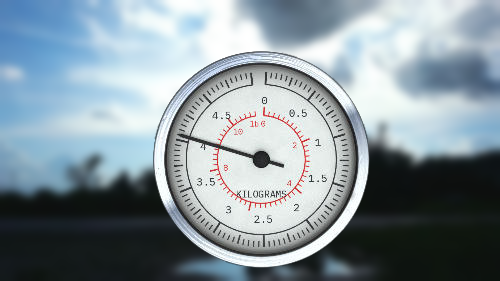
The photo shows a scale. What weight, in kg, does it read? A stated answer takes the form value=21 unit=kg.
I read value=4.05 unit=kg
